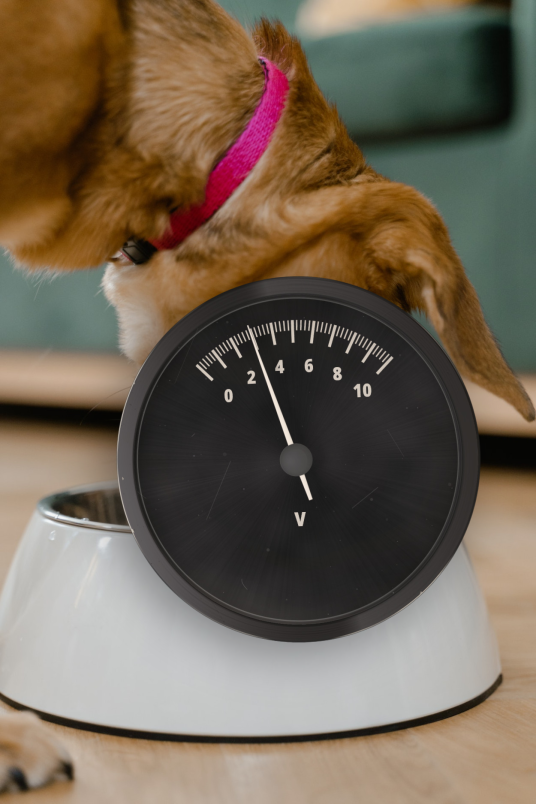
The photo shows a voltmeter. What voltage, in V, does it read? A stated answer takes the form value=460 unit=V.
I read value=3 unit=V
